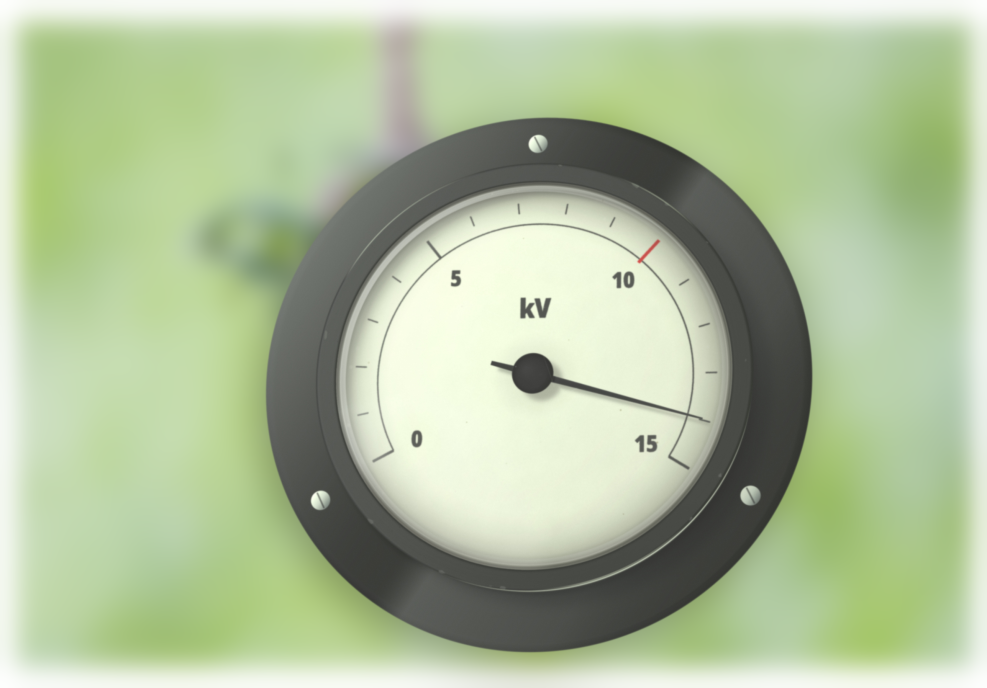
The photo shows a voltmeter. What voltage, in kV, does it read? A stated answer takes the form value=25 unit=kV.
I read value=14 unit=kV
